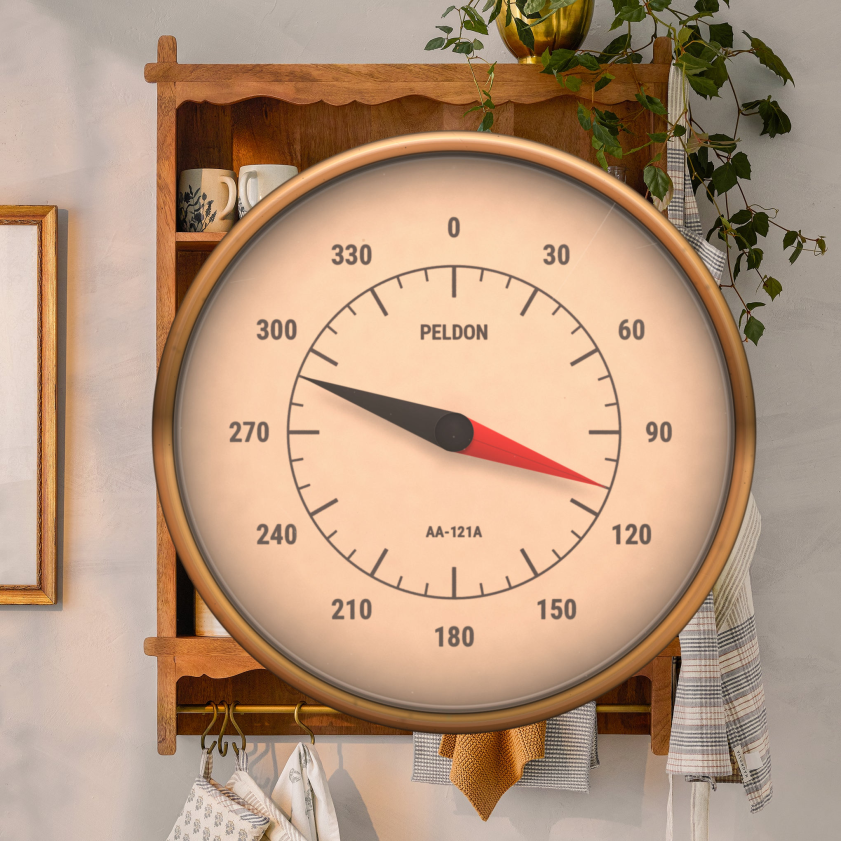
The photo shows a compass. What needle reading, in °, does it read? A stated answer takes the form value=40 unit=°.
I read value=110 unit=°
